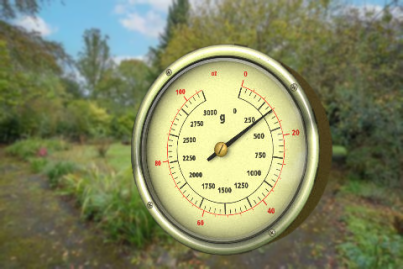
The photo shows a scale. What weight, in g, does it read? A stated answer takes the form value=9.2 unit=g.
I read value=350 unit=g
